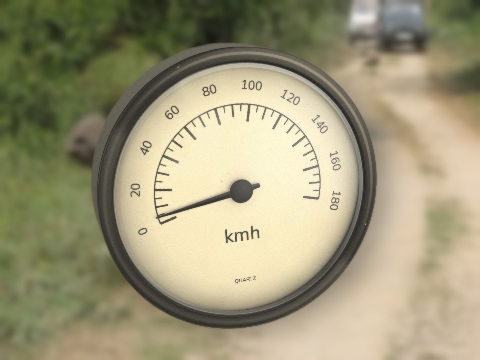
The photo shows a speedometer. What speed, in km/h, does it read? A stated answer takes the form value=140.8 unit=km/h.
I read value=5 unit=km/h
